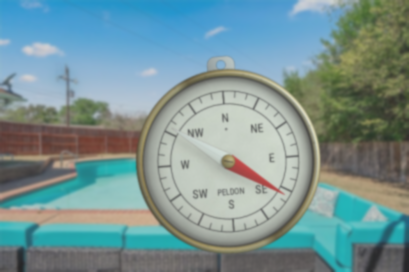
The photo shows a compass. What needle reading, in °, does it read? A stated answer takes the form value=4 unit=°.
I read value=125 unit=°
